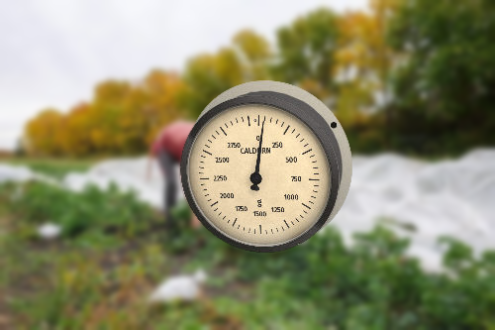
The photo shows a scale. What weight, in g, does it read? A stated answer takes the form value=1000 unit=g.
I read value=50 unit=g
